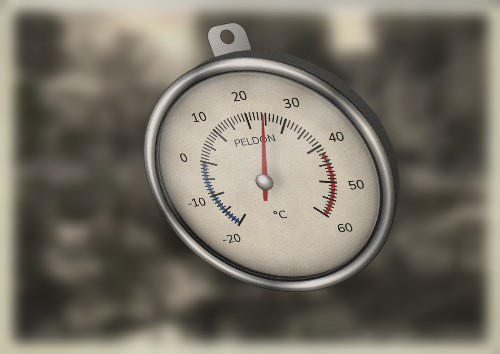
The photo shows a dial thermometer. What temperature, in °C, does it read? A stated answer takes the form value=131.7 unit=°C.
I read value=25 unit=°C
